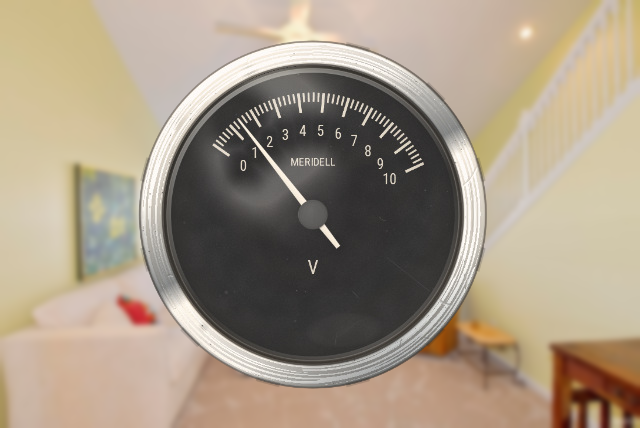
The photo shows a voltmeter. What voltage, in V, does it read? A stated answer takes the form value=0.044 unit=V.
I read value=1.4 unit=V
